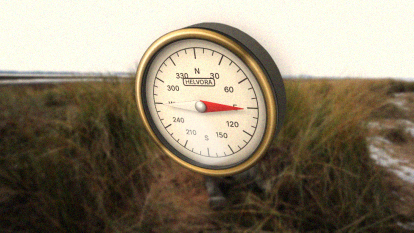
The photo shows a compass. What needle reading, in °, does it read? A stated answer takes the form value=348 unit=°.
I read value=90 unit=°
